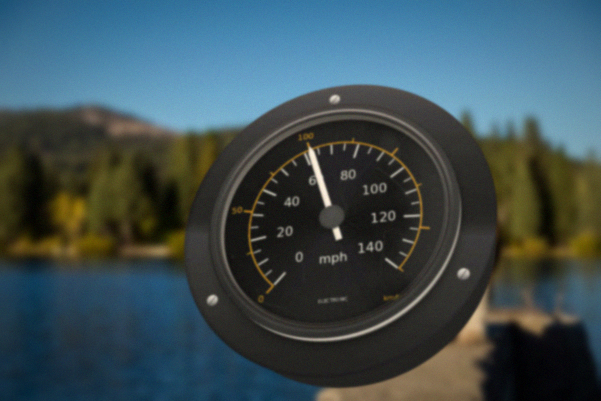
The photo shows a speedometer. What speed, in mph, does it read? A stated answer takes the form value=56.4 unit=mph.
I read value=62.5 unit=mph
